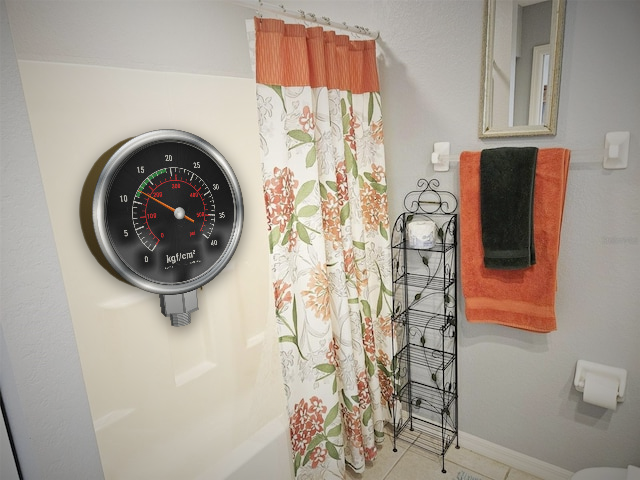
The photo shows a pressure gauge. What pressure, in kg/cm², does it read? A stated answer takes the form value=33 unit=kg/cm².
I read value=12 unit=kg/cm²
